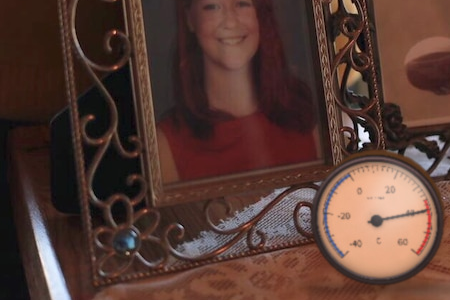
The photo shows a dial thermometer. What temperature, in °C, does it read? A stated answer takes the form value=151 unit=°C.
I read value=40 unit=°C
